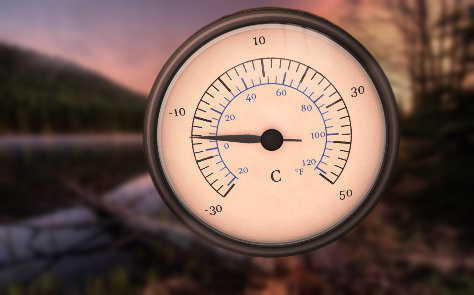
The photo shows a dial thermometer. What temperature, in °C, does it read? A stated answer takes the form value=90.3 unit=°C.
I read value=-14 unit=°C
